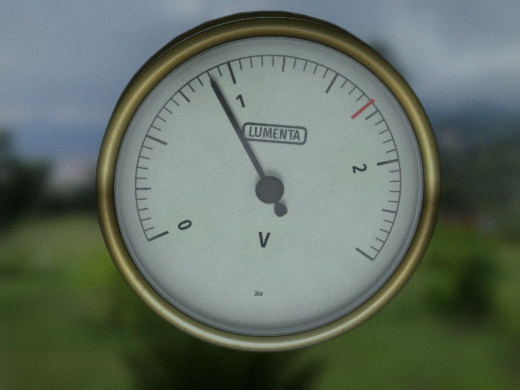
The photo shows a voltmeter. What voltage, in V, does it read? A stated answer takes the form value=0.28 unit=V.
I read value=0.9 unit=V
